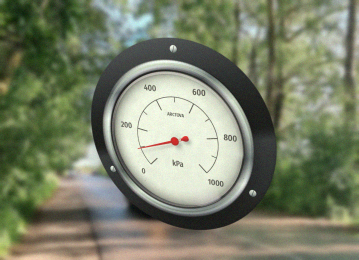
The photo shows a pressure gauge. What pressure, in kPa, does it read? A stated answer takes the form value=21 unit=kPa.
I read value=100 unit=kPa
